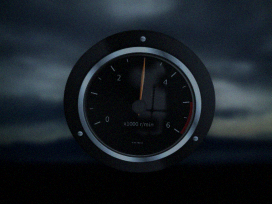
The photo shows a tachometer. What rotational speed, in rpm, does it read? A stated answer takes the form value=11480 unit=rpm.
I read value=3000 unit=rpm
